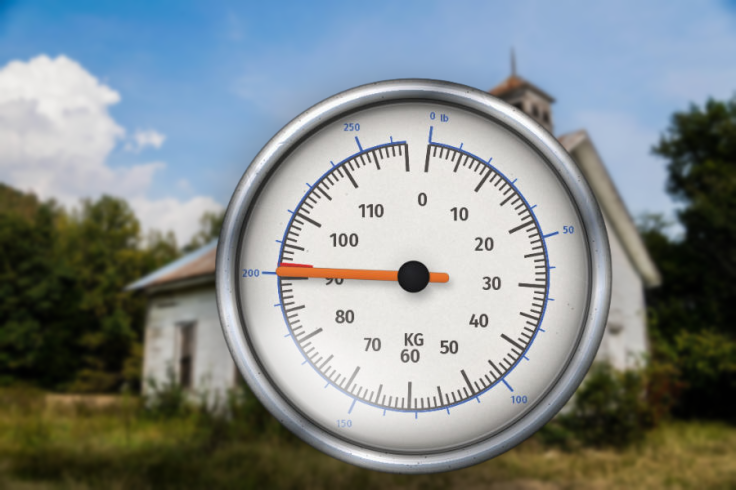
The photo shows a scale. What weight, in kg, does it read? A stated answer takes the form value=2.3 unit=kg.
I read value=91 unit=kg
